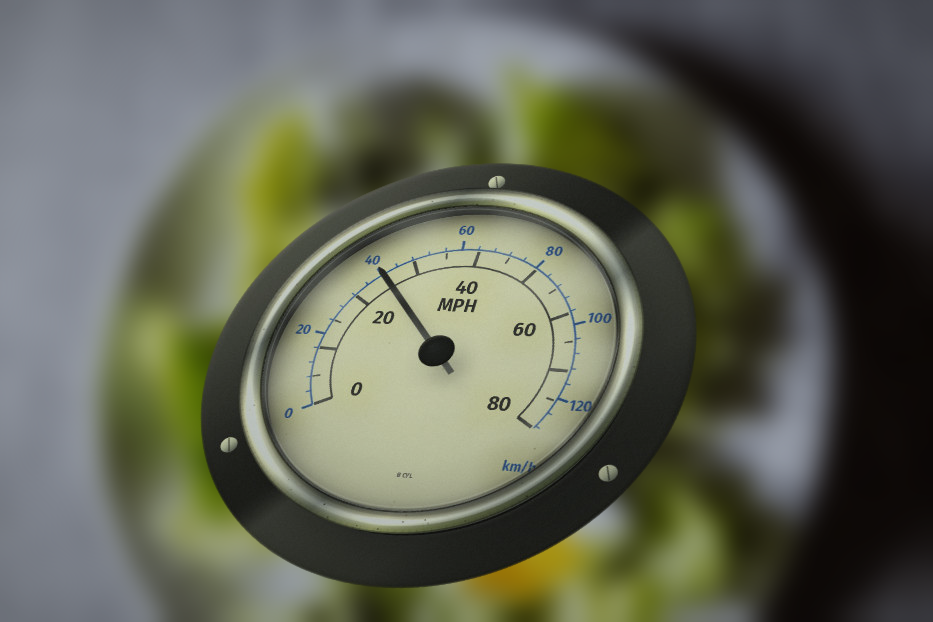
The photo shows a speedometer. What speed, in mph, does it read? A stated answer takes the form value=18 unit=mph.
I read value=25 unit=mph
